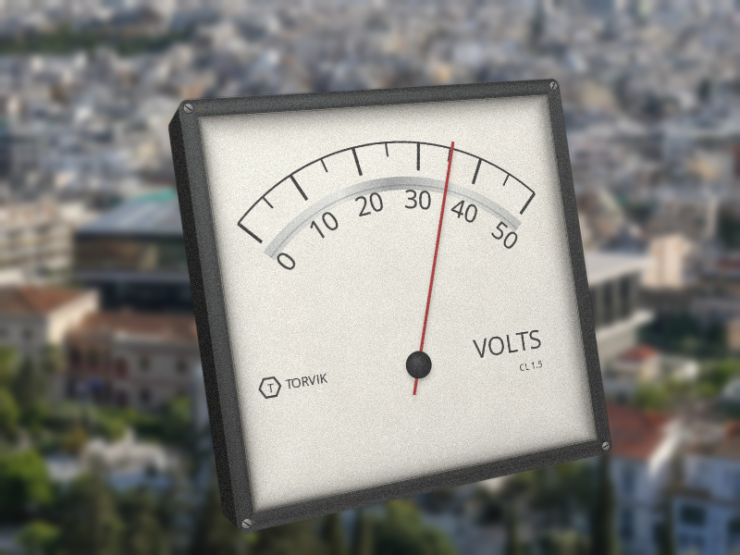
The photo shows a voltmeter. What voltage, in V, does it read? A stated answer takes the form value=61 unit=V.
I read value=35 unit=V
